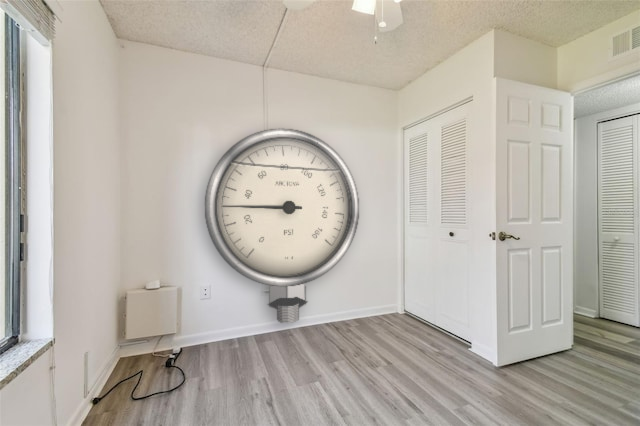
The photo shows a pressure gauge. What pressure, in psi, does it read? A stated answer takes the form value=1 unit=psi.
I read value=30 unit=psi
